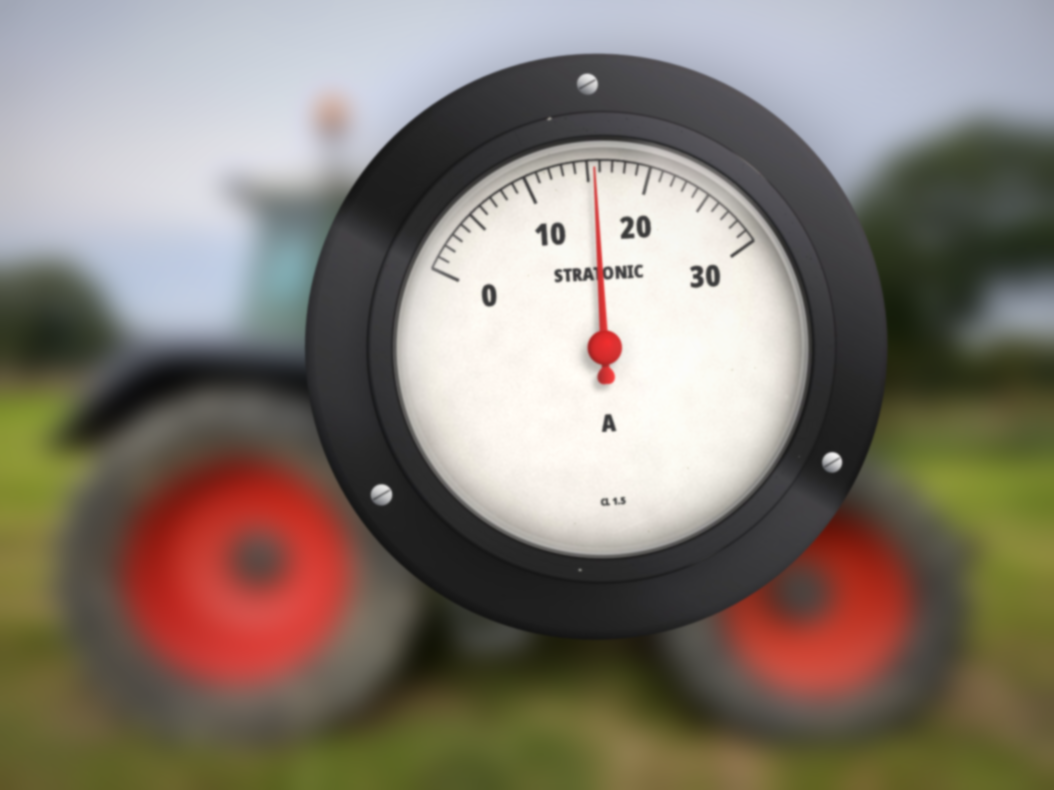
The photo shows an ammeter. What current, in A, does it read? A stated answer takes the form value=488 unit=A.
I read value=15.5 unit=A
